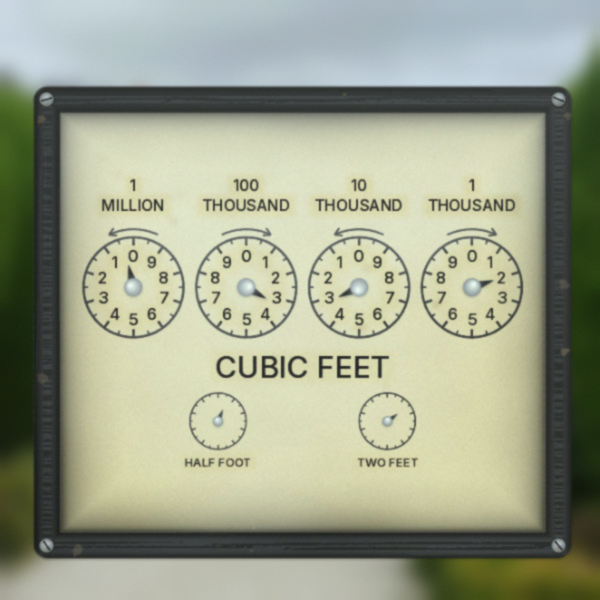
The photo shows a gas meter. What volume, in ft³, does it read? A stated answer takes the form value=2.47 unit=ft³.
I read value=33200 unit=ft³
